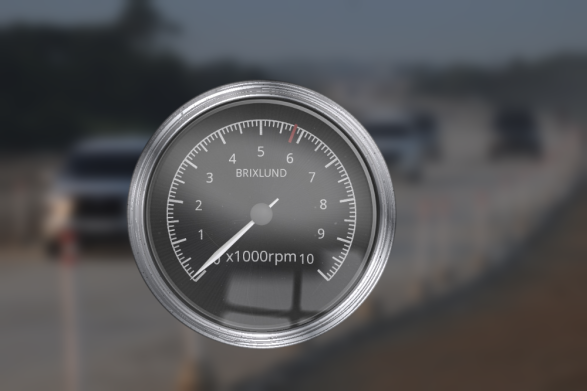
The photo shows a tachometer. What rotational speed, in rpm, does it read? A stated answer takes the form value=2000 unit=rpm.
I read value=100 unit=rpm
